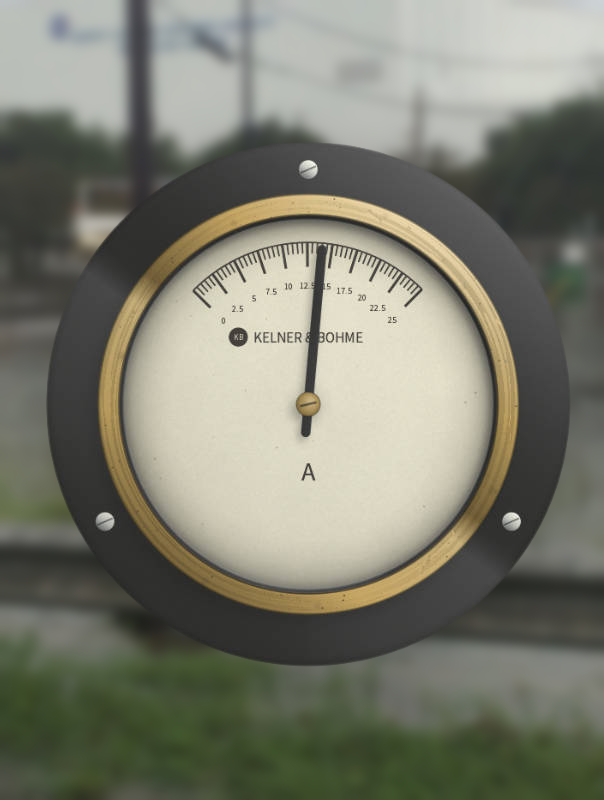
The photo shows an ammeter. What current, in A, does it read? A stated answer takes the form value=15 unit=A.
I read value=14 unit=A
